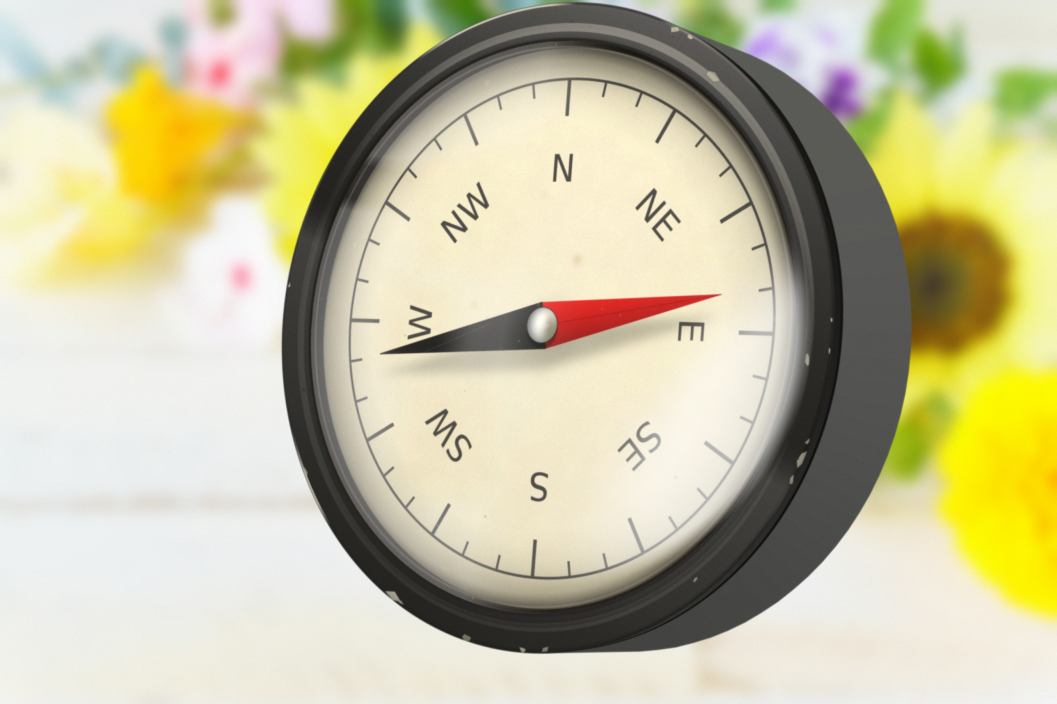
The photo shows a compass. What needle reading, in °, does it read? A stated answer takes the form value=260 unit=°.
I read value=80 unit=°
